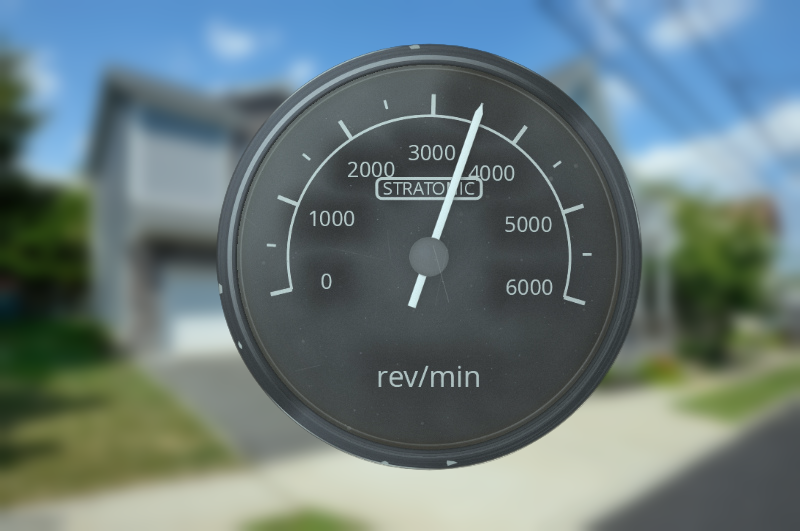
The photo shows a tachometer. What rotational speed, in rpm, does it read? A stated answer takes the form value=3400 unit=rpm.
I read value=3500 unit=rpm
